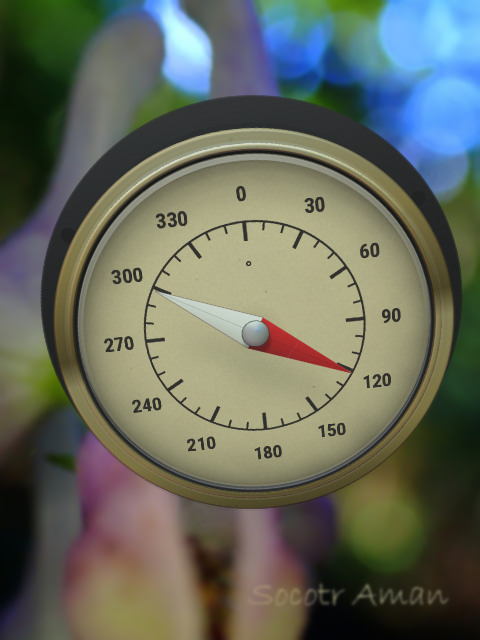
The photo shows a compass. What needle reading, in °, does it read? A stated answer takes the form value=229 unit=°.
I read value=120 unit=°
